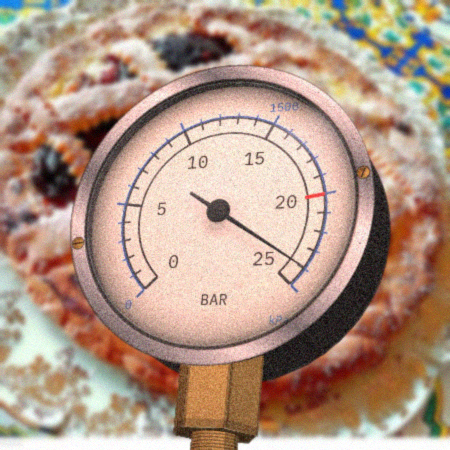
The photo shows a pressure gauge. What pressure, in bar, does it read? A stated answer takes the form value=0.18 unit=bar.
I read value=24 unit=bar
